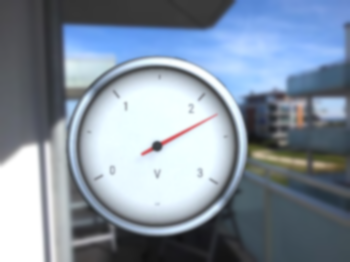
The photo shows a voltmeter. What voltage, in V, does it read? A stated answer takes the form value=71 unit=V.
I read value=2.25 unit=V
